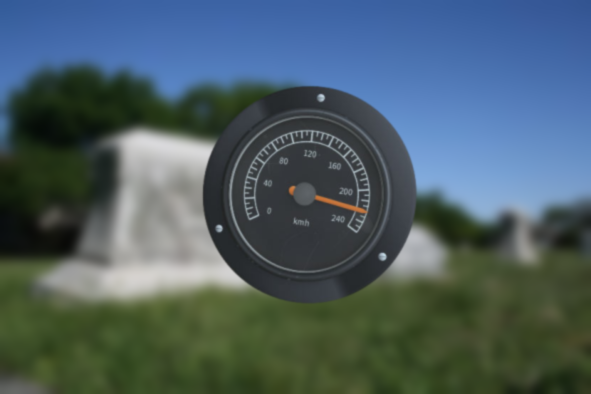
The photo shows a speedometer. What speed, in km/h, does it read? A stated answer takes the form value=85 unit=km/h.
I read value=220 unit=km/h
